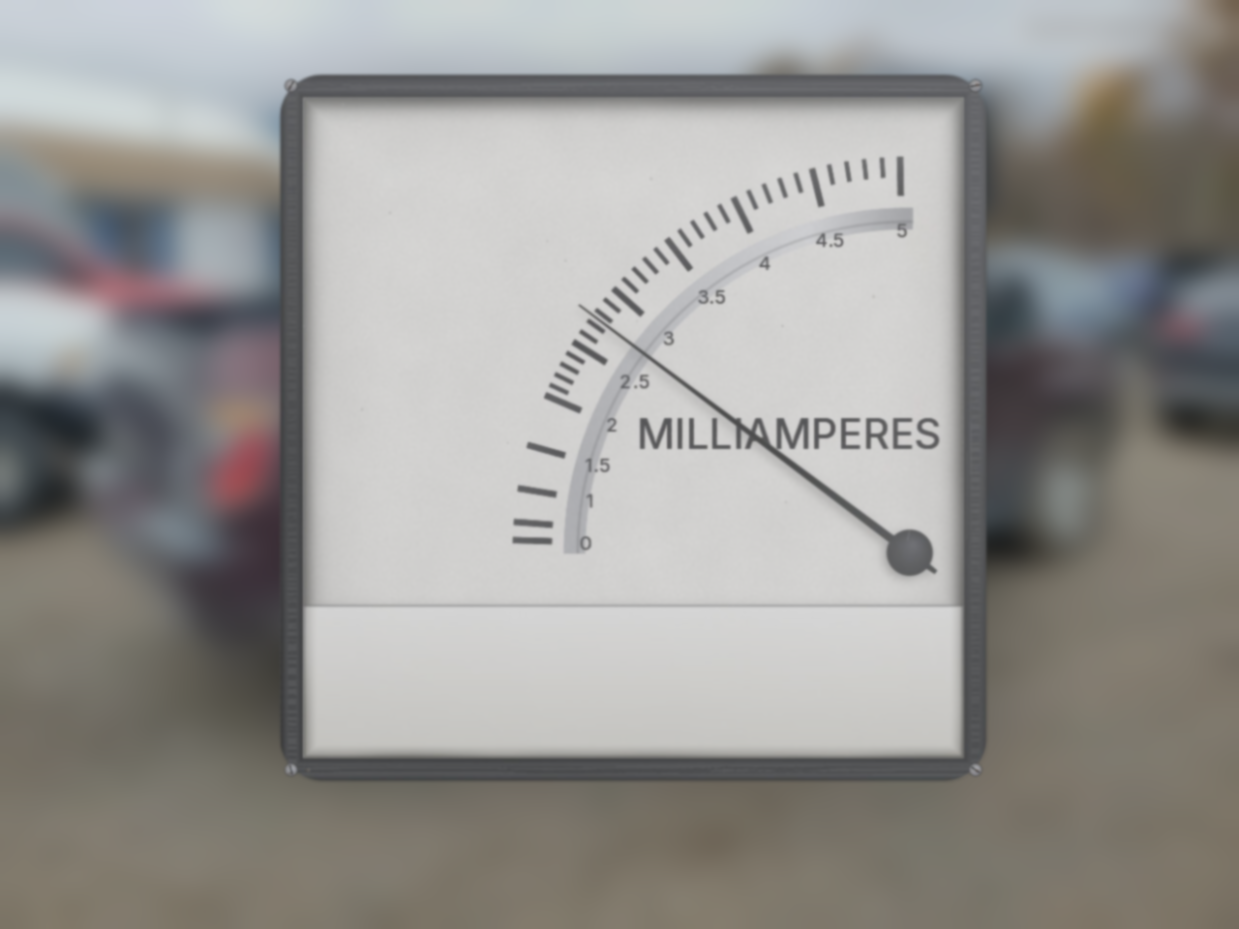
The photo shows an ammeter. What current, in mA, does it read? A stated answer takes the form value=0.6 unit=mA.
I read value=2.75 unit=mA
